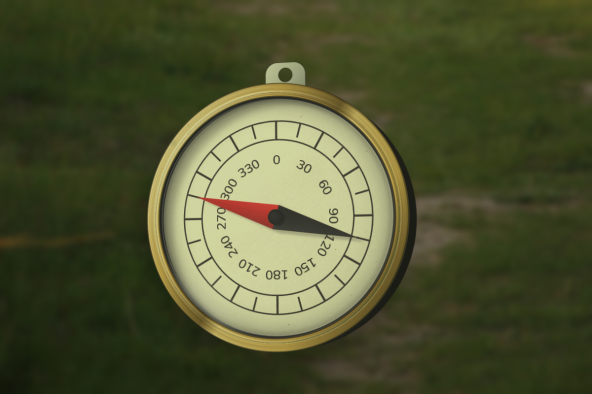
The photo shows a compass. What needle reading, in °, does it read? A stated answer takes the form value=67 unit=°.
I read value=285 unit=°
